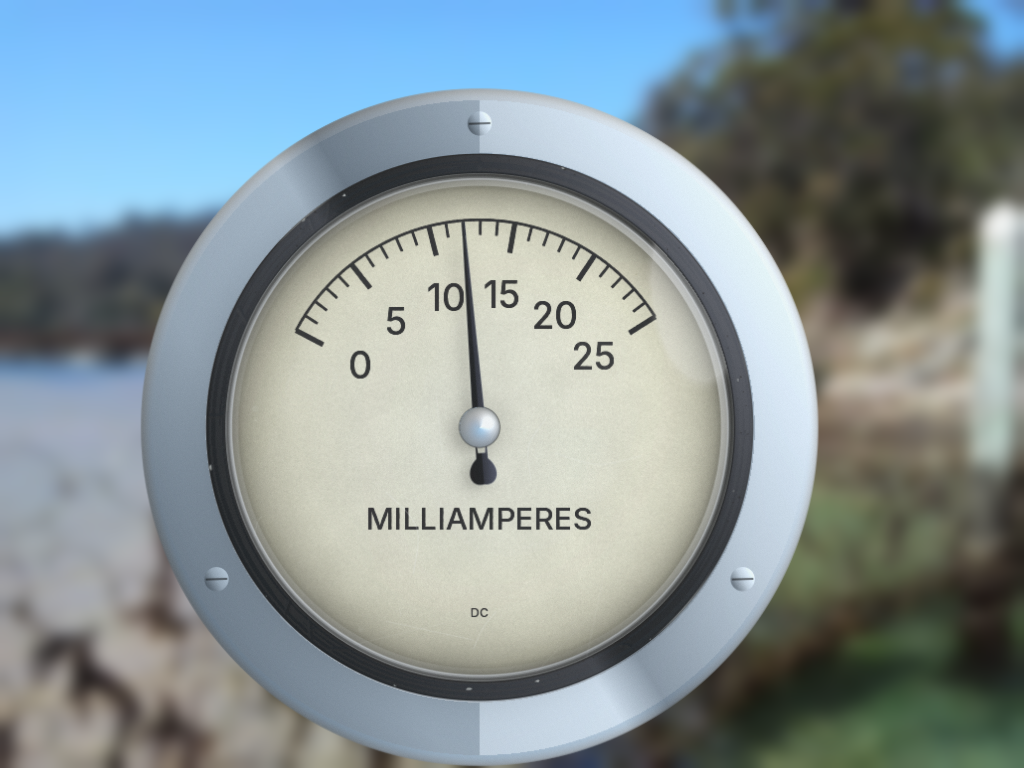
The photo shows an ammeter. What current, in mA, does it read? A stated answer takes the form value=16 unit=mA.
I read value=12 unit=mA
